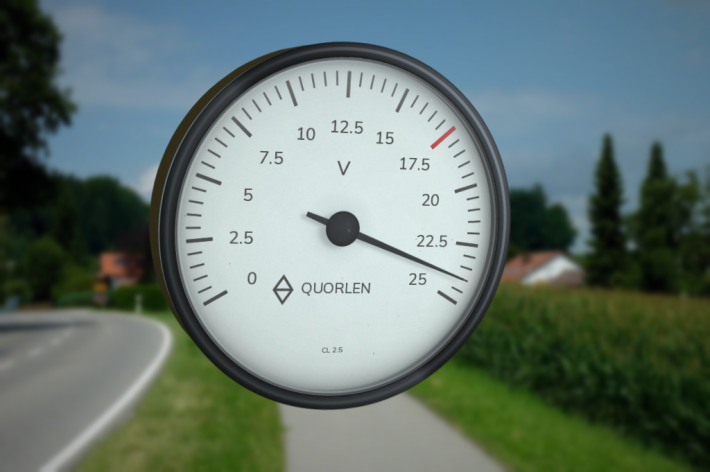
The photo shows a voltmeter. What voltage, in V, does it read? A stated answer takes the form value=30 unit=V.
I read value=24 unit=V
